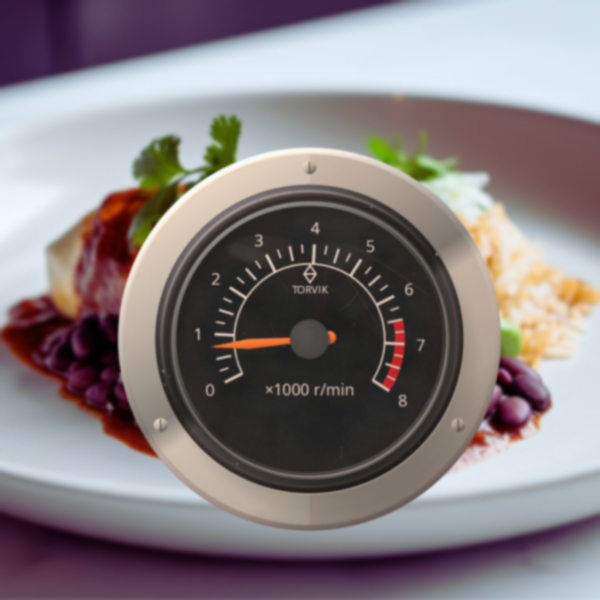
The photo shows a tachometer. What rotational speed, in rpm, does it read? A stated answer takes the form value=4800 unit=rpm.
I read value=750 unit=rpm
